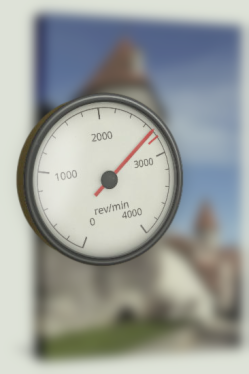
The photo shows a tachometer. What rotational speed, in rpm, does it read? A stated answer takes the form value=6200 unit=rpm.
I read value=2700 unit=rpm
